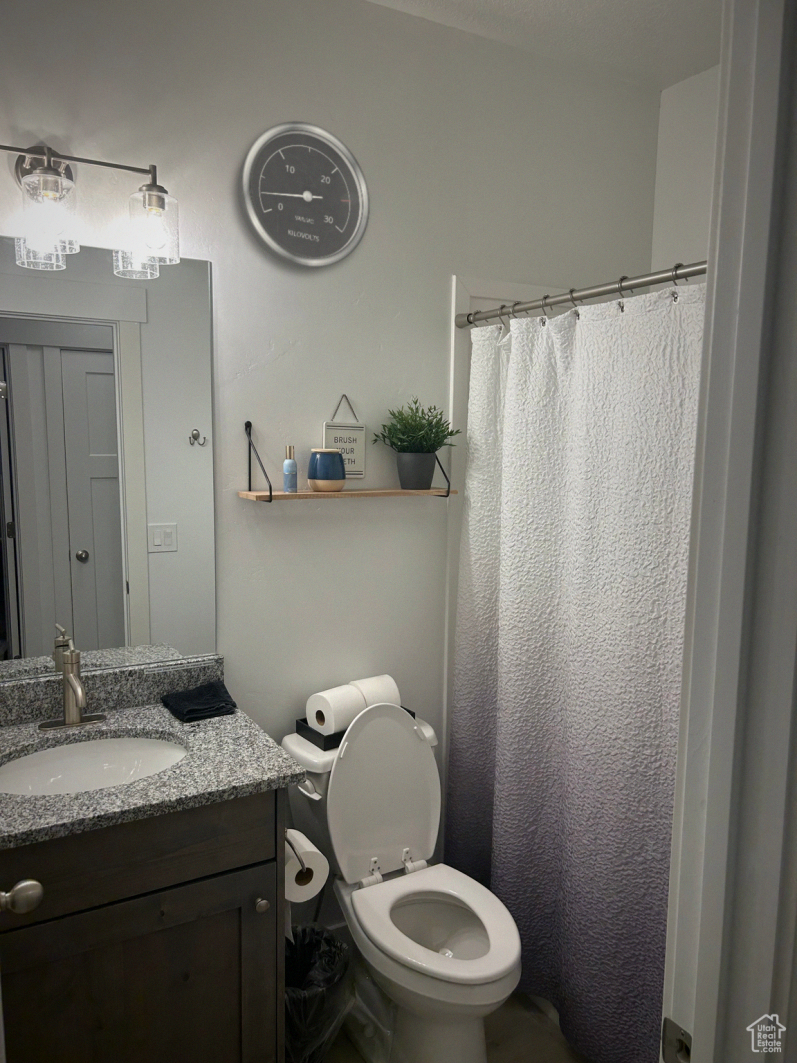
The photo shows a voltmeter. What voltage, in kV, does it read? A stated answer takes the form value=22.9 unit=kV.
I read value=2.5 unit=kV
